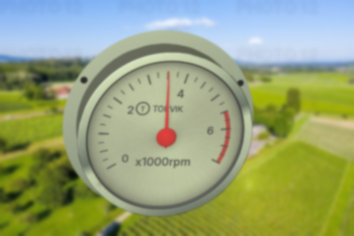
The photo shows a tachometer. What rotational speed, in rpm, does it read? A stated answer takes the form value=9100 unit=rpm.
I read value=3500 unit=rpm
